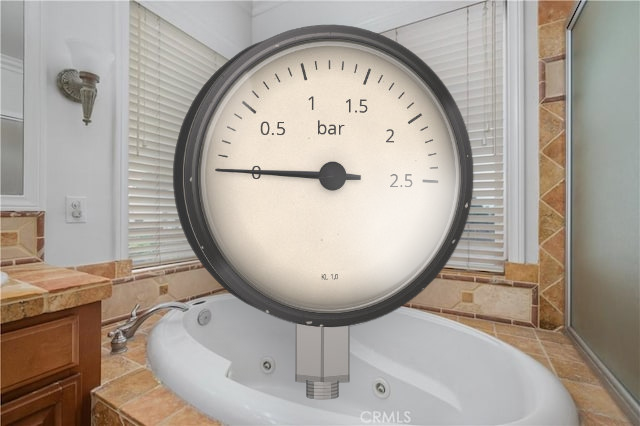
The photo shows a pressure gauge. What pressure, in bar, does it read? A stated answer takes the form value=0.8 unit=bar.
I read value=0 unit=bar
